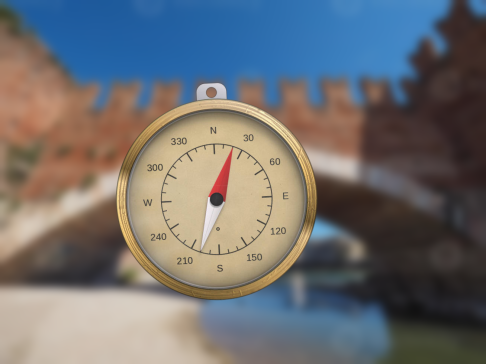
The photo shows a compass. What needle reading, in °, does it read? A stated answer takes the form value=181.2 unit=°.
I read value=20 unit=°
